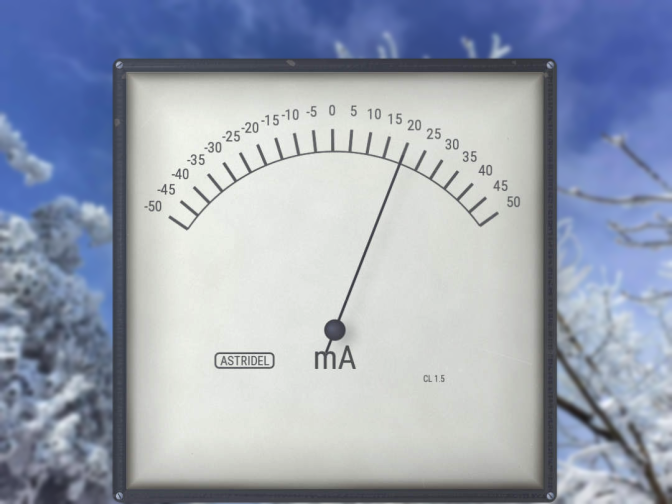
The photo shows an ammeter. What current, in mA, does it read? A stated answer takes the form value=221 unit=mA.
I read value=20 unit=mA
